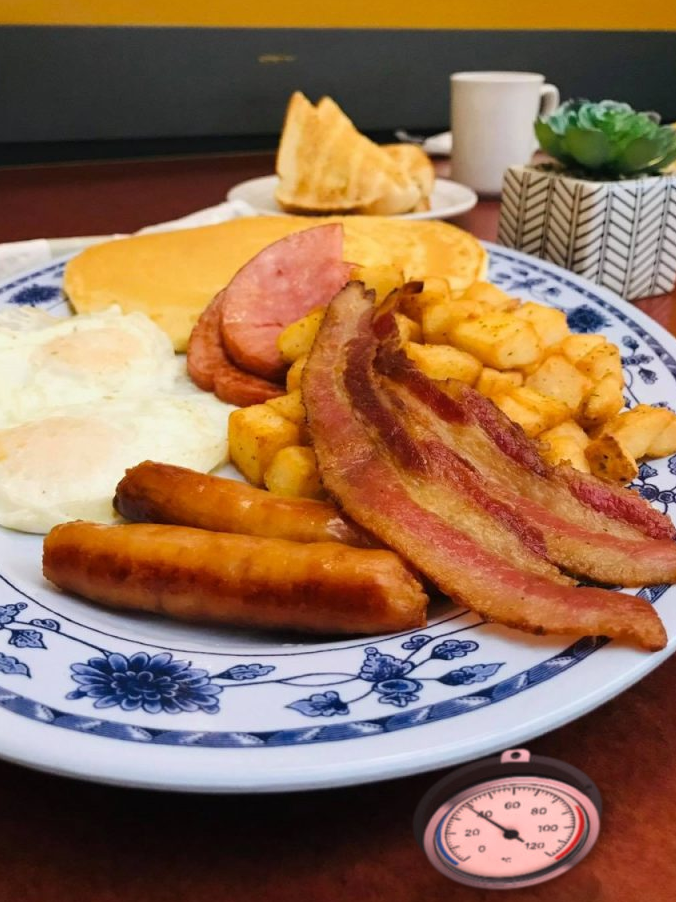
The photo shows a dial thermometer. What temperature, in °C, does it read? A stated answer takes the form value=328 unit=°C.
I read value=40 unit=°C
